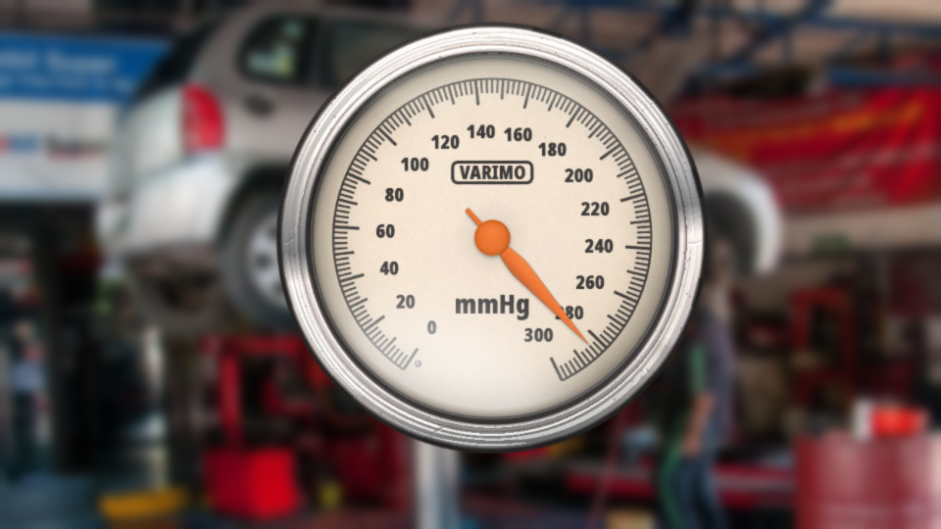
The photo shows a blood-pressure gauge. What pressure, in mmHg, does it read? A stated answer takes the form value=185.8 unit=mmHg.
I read value=284 unit=mmHg
